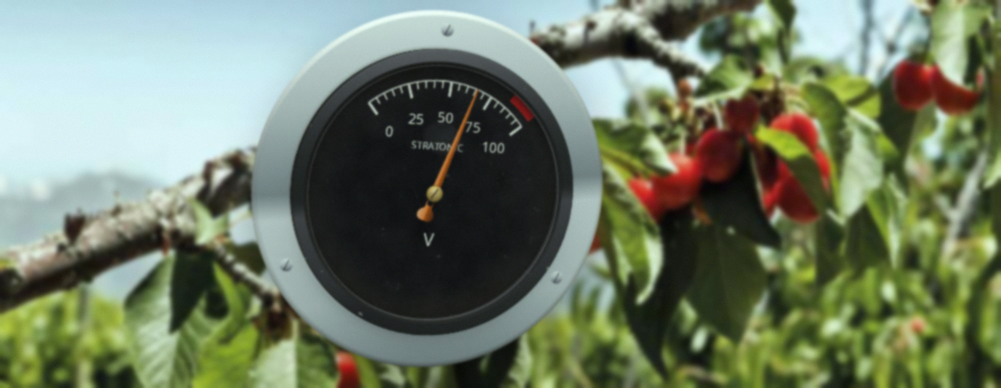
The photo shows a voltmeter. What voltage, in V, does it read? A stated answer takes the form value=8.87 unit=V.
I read value=65 unit=V
